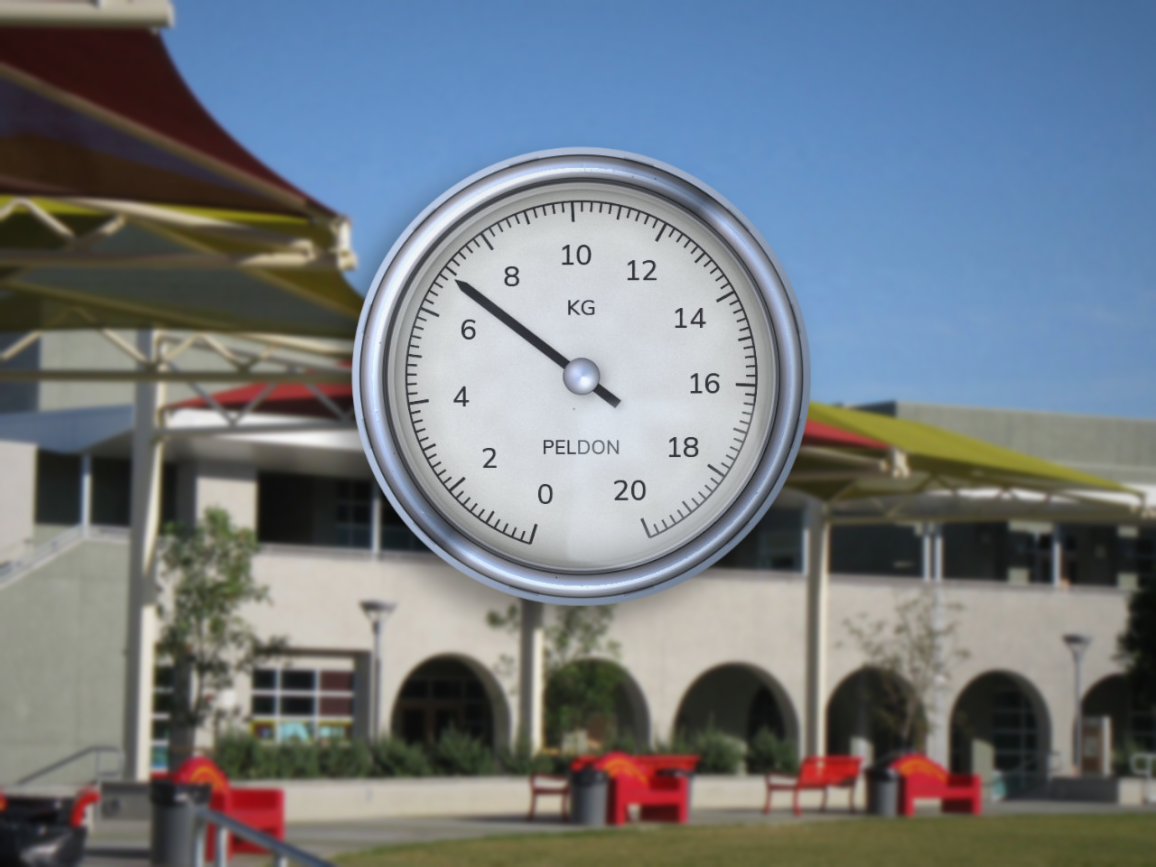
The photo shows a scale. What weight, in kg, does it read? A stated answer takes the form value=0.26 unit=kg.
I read value=6.9 unit=kg
